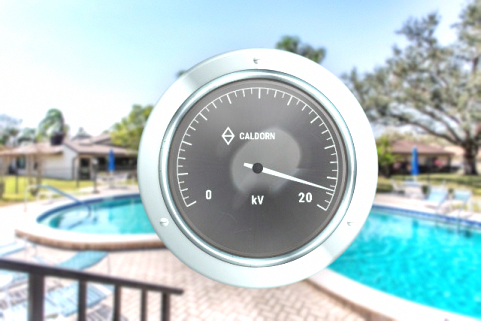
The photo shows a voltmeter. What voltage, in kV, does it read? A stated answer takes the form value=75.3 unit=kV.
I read value=18.75 unit=kV
